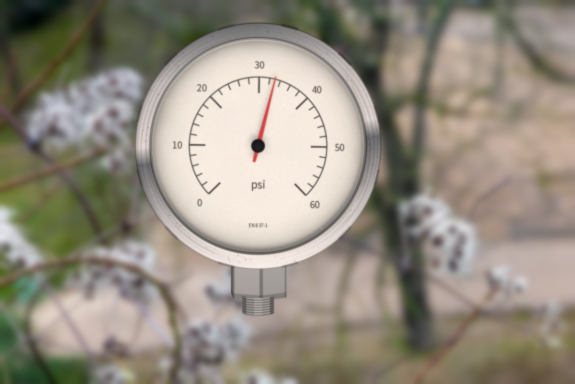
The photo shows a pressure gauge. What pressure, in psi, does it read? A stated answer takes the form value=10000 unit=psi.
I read value=33 unit=psi
